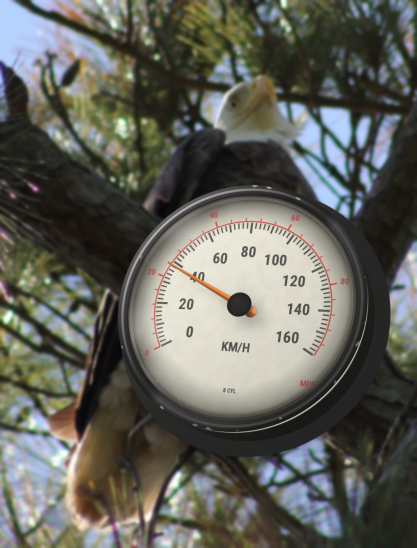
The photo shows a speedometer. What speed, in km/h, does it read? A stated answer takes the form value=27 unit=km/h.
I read value=38 unit=km/h
